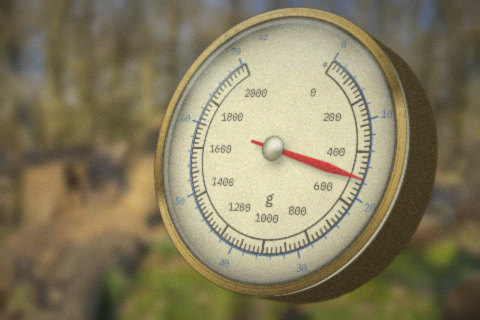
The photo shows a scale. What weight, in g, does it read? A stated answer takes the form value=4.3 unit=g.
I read value=500 unit=g
